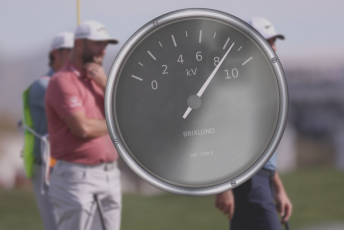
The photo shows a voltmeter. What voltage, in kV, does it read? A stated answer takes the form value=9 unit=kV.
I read value=8.5 unit=kV
